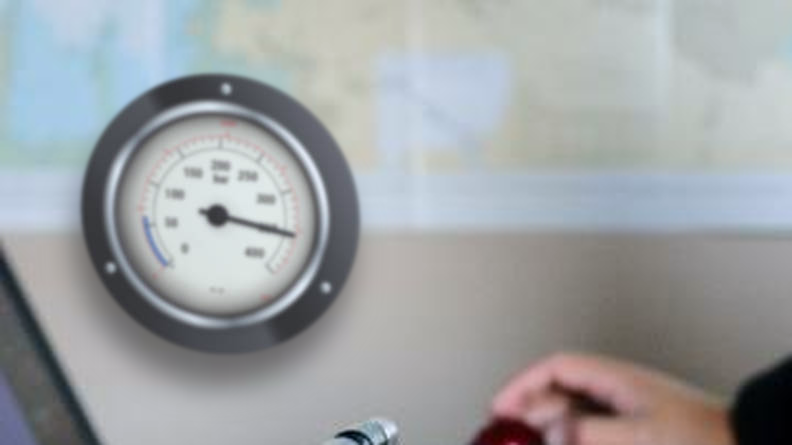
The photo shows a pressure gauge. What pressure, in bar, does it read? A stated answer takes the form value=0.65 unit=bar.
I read value=350 unit=bar
